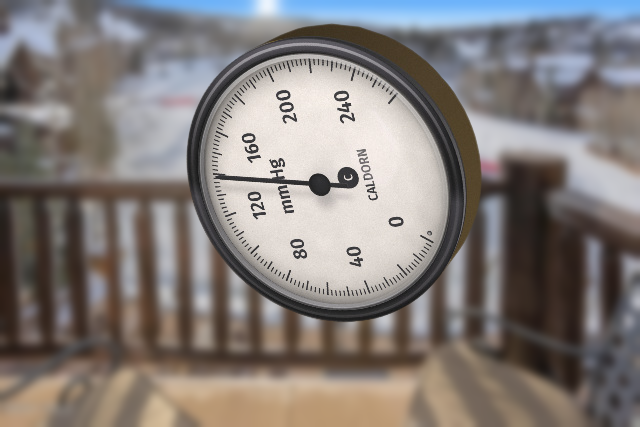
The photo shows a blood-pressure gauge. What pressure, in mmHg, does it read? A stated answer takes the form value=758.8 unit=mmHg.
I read value=140 unit=mmHg
